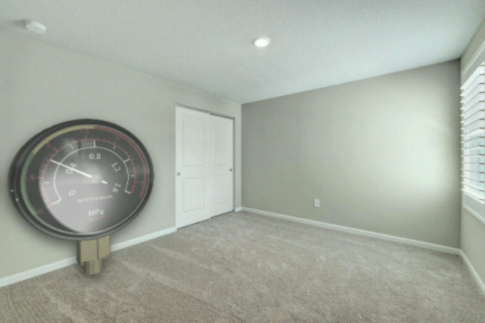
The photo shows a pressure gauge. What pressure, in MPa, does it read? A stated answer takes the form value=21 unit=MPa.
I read value=0.4 unit=MPa
